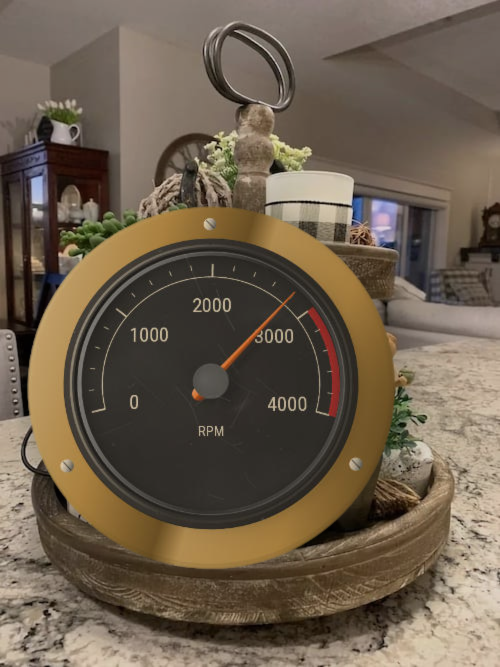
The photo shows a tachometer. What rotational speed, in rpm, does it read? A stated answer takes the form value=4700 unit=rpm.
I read value=2800 unit=rpm
